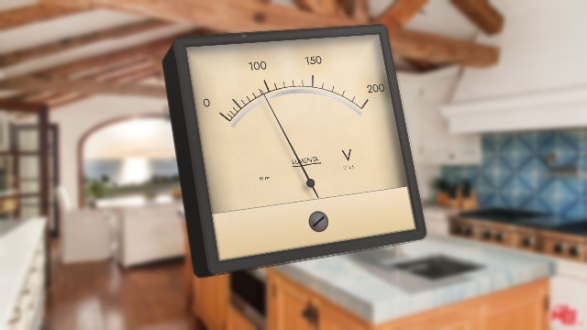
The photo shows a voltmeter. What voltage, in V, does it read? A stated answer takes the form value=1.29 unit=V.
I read value=90 unit=V
